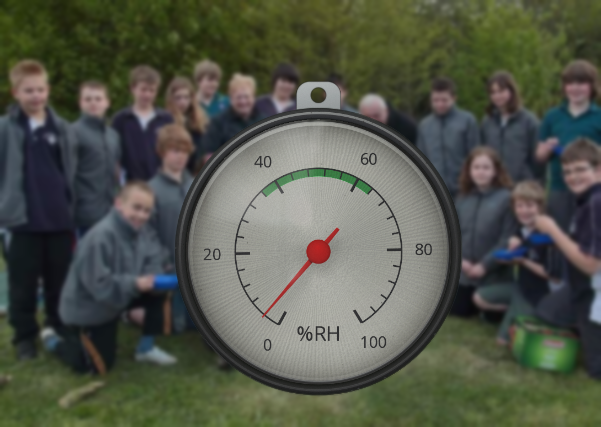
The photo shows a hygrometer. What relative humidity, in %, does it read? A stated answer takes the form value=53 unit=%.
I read value=4 unit=%
